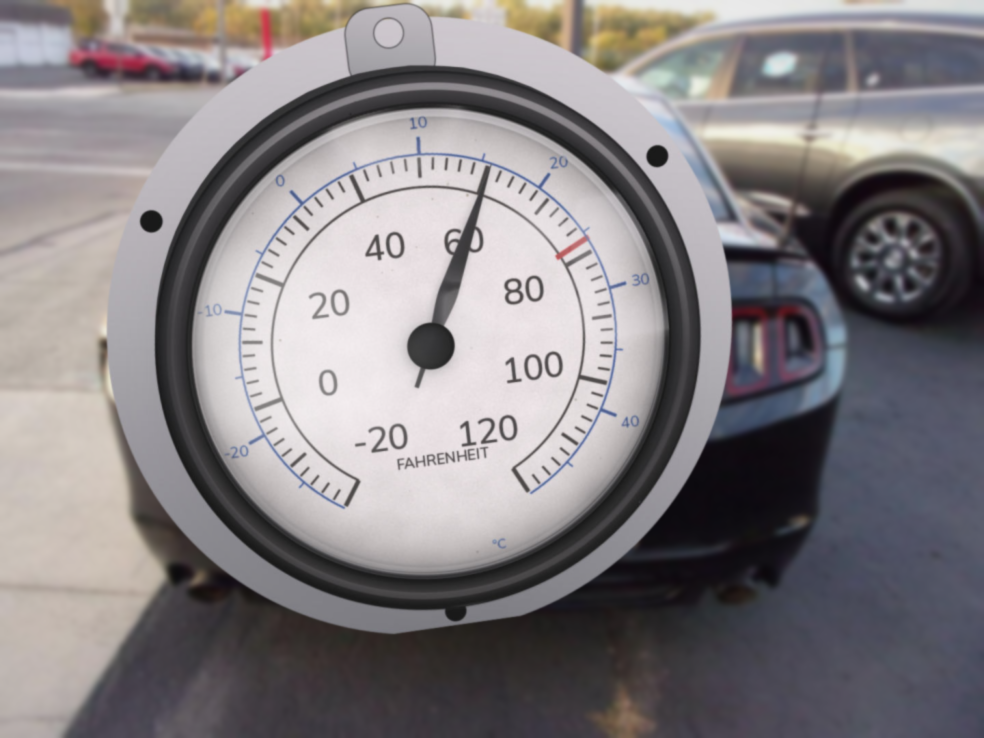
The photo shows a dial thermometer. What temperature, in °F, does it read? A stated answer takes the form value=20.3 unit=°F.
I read value=60 unit=°F
